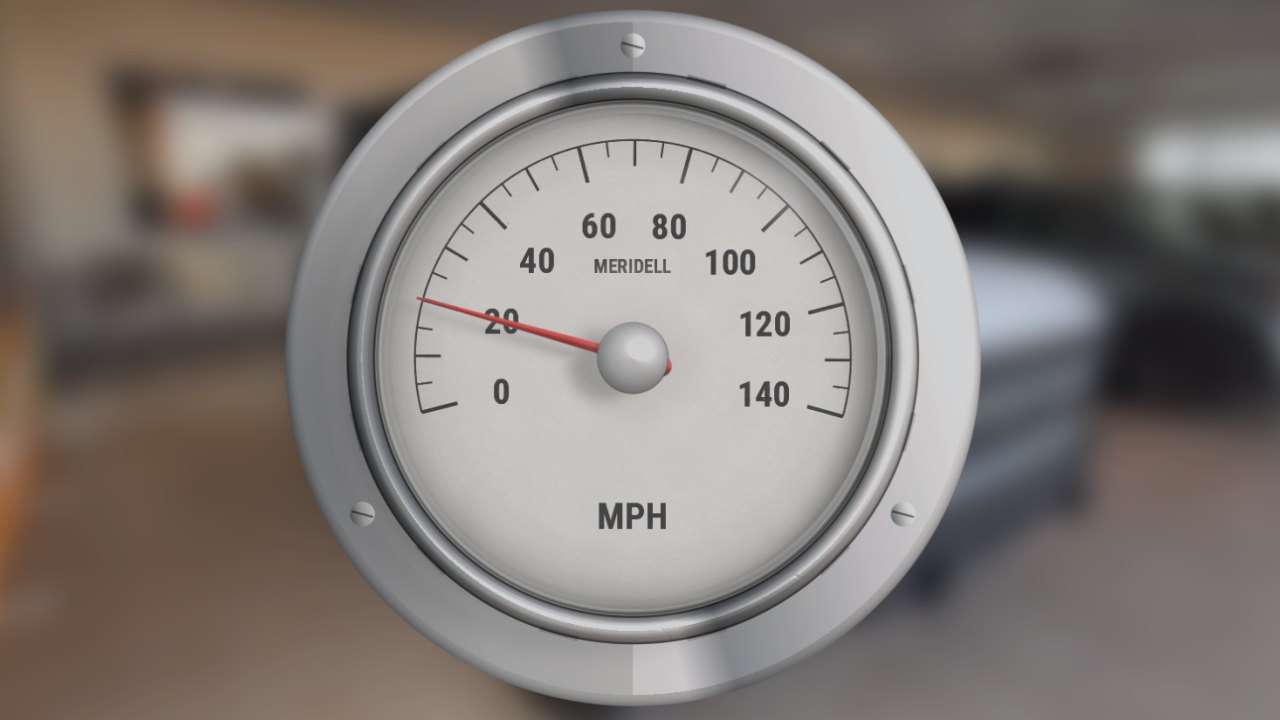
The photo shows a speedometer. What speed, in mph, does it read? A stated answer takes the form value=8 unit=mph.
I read value=20 unit=mph
